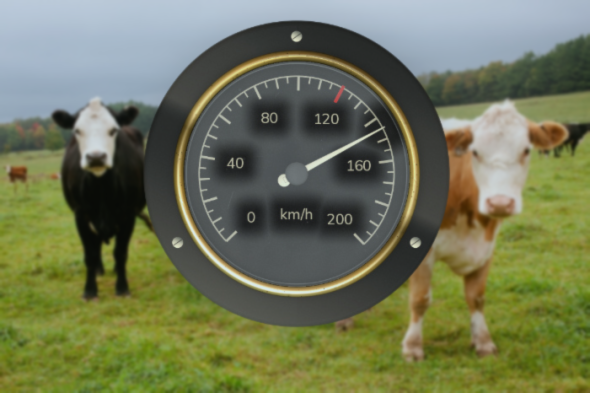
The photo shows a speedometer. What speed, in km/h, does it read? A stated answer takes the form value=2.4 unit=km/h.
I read value=145 unit=km/h
